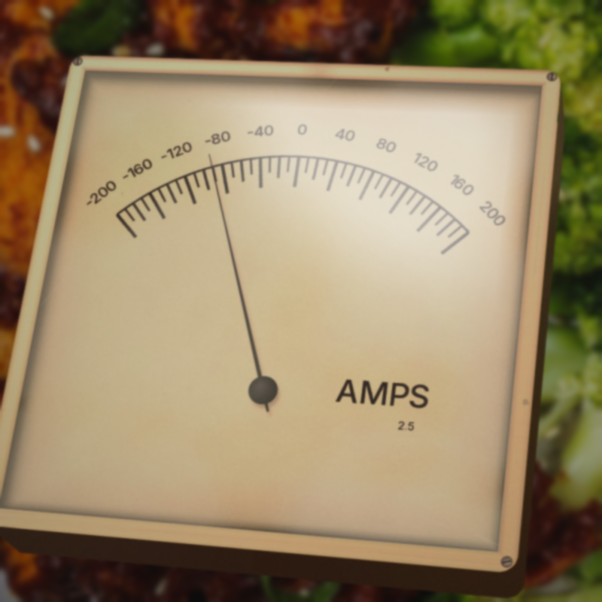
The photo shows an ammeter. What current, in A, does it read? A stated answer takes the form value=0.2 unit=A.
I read value=-90 unit=A
